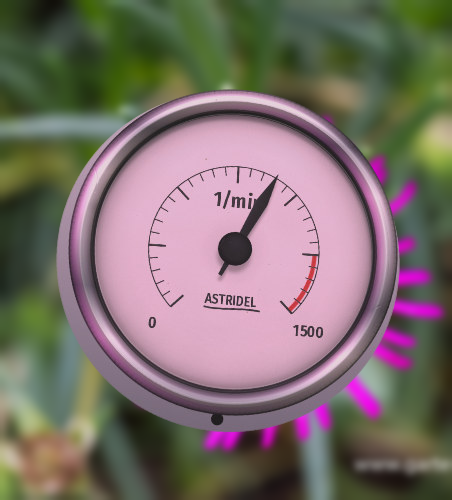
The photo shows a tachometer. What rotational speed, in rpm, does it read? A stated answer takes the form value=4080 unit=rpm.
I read value=900 unit=rpm
